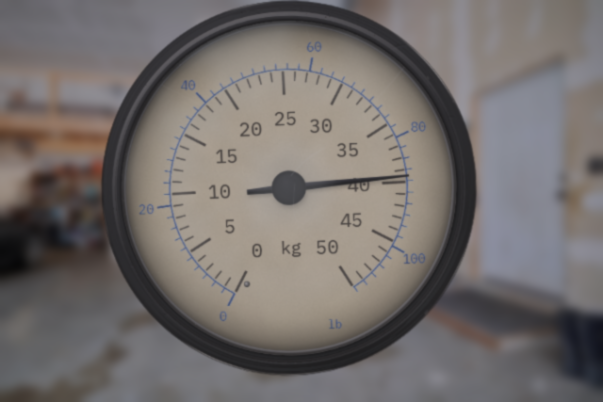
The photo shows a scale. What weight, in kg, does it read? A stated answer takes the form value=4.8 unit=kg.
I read value=39.5 unit=kg
